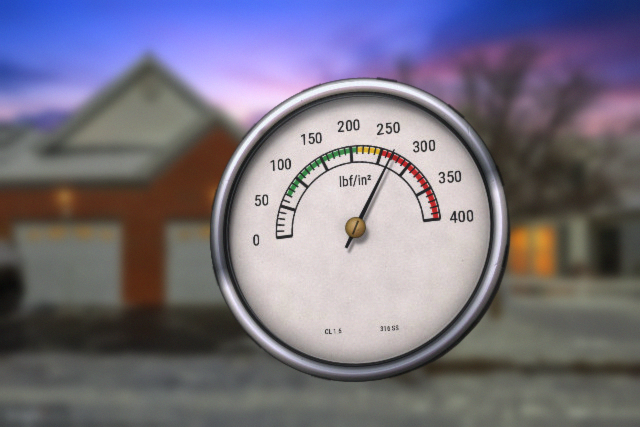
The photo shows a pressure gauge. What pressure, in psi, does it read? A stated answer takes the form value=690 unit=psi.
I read value=270 unit=psi
